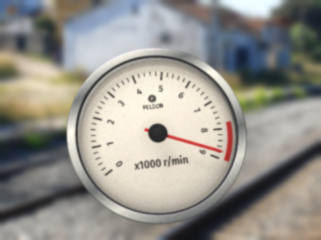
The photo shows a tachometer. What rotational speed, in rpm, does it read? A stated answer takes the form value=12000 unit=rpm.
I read value=8800 unit=rpm
